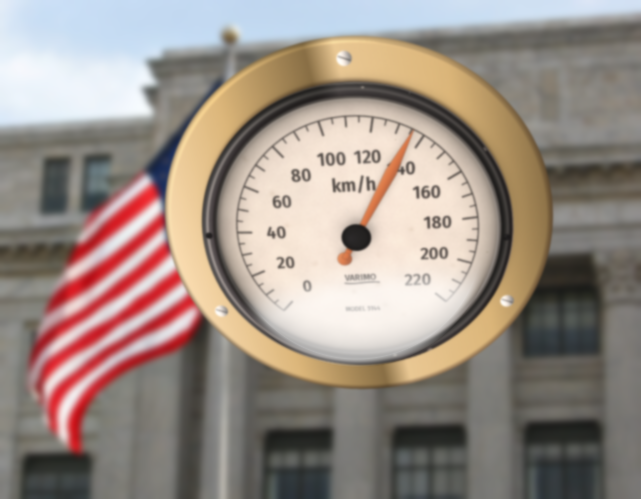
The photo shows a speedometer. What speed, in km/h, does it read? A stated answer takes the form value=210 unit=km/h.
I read value=135 unit=km/h
